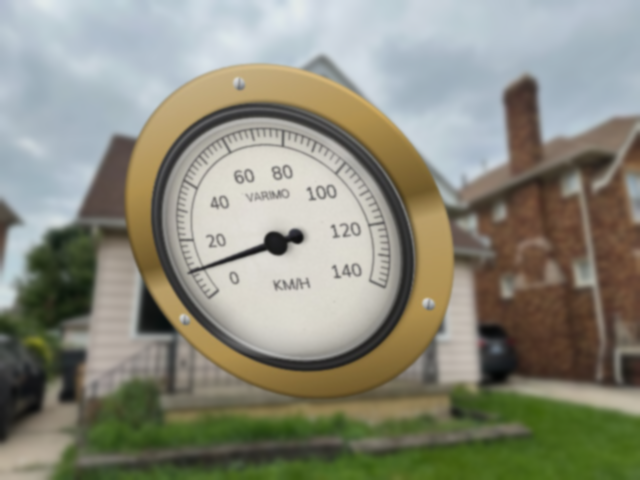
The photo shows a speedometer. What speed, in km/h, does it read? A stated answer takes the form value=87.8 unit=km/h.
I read value=10 unit=km/h
